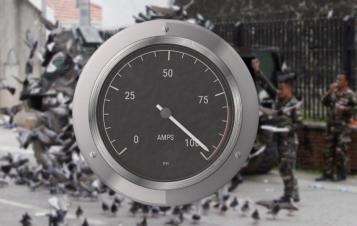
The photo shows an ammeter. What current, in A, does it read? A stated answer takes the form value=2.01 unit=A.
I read value=97.5 unit=A
